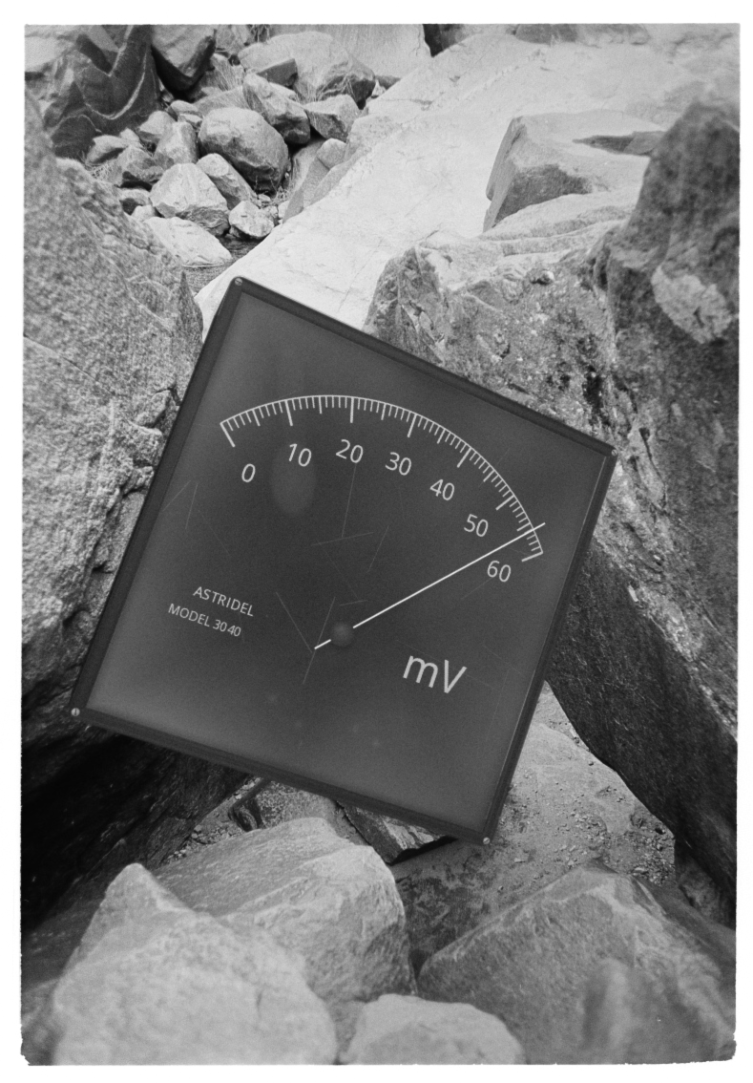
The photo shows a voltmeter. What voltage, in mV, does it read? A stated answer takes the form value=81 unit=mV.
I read value=56 unit=mV
